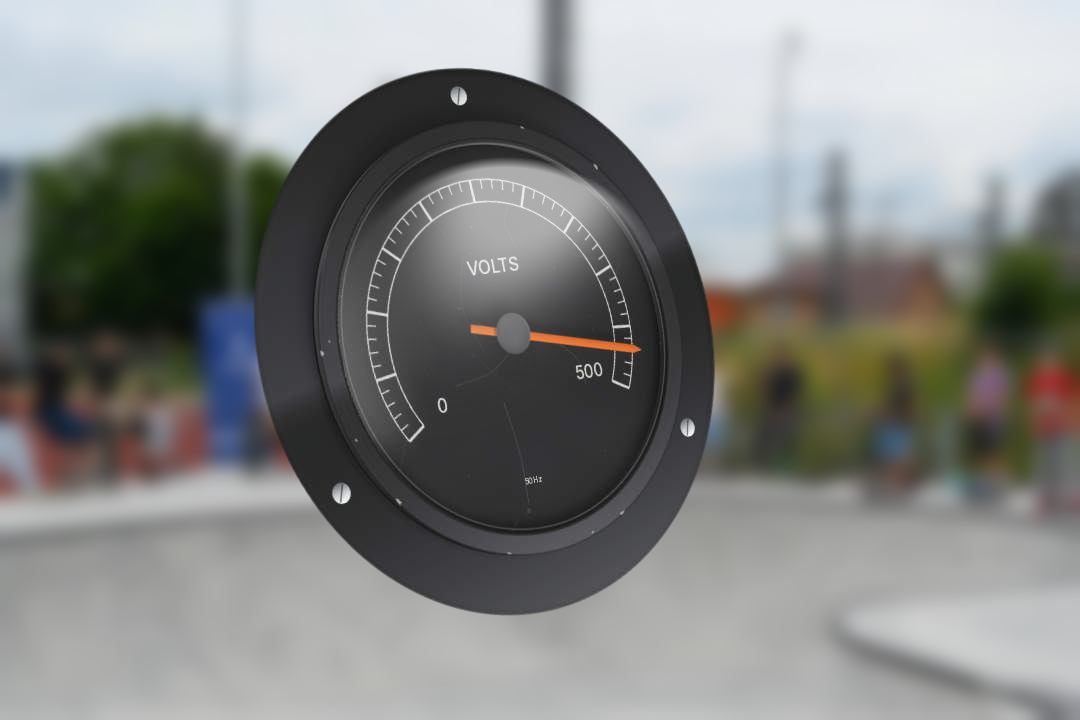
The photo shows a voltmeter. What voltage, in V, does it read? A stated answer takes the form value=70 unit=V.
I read value=470 unit=V
